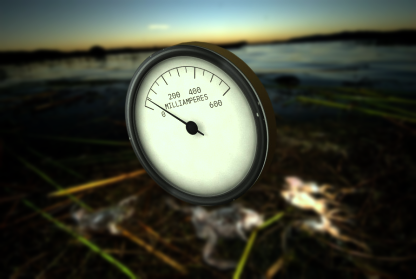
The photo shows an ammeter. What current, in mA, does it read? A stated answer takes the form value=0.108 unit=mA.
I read value=50 unit=mA
